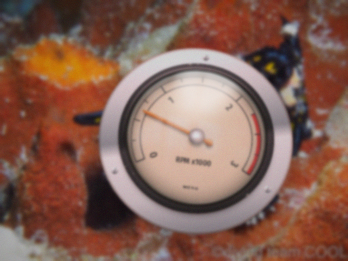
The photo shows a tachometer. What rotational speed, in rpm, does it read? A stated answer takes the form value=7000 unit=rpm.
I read value=625 unit=rpm
